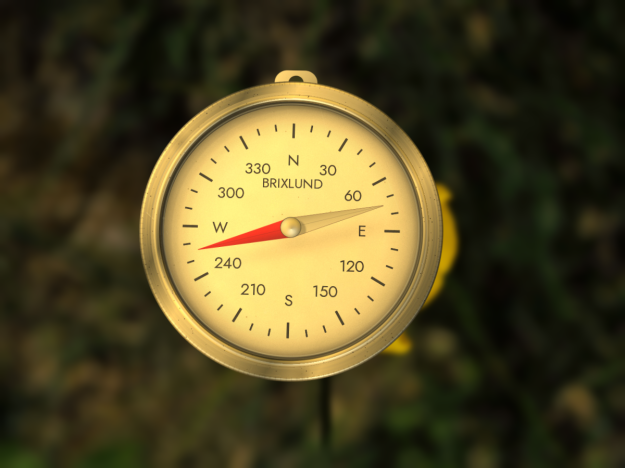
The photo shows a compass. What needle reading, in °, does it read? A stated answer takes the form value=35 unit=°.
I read value=255 unit=°
